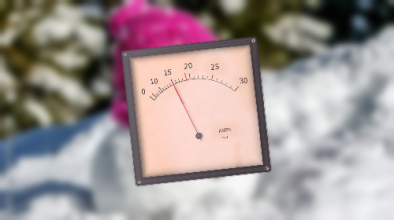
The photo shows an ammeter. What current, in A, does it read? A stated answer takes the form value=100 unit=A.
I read value=15 unit=A
